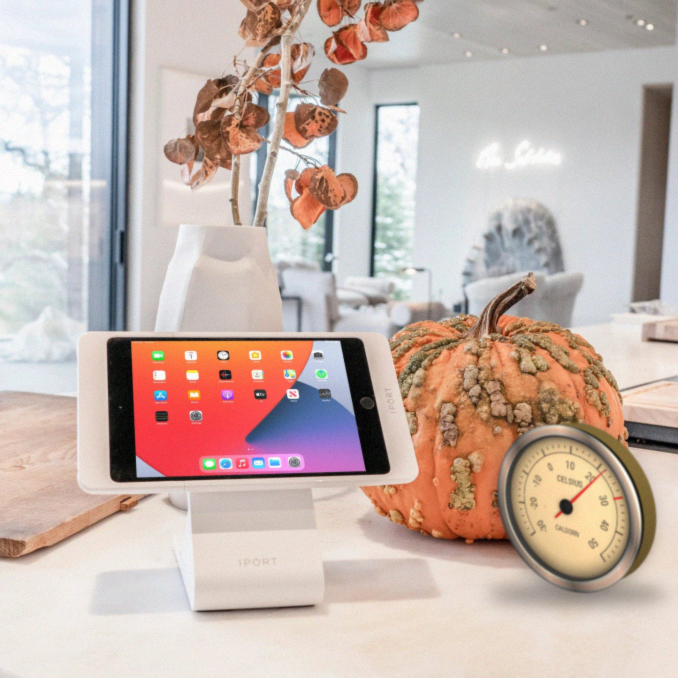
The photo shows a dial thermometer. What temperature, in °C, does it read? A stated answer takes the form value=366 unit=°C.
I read value=22 unit=°C
